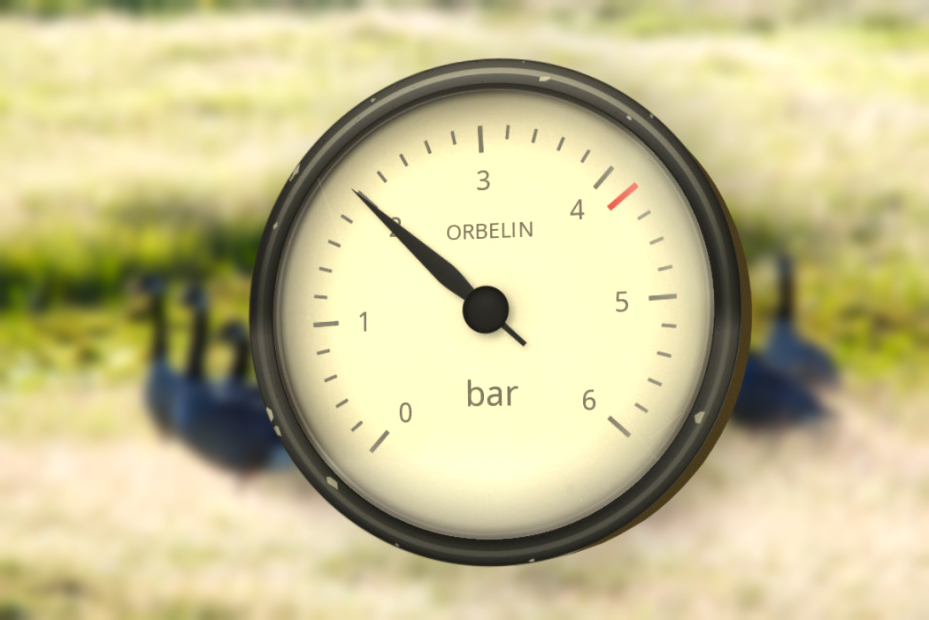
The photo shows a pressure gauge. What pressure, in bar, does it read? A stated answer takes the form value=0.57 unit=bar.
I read value=2 unit=bar
